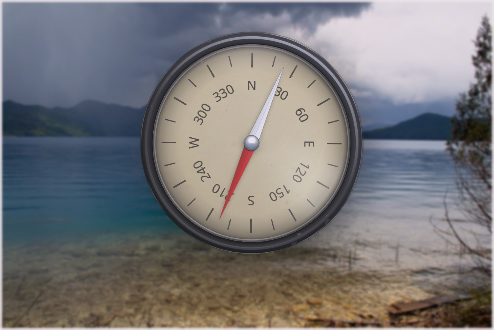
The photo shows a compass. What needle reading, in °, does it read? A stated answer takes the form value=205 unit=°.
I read value=202.5 unit=°
